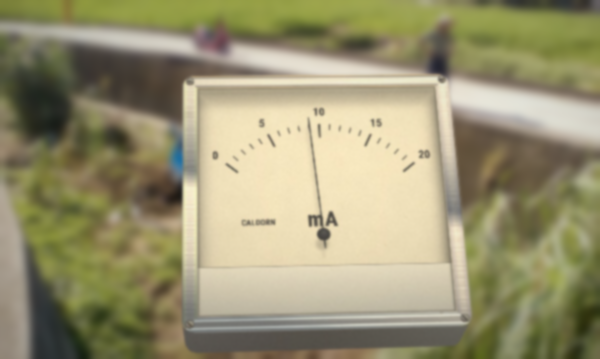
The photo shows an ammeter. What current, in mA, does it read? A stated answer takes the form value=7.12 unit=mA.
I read value=9 unit=mA
